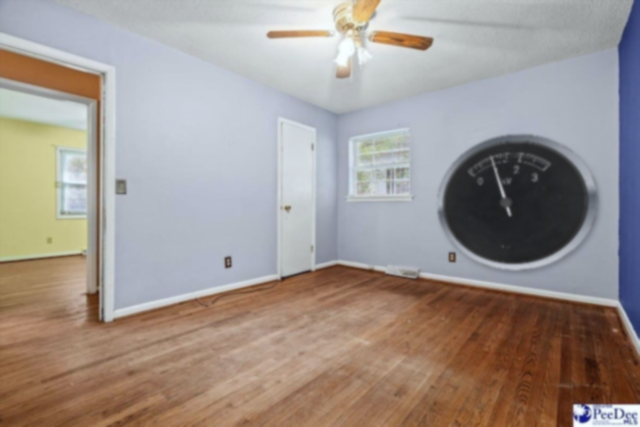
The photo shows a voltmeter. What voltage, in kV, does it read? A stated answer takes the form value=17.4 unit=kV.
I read value=1 unit=kV
